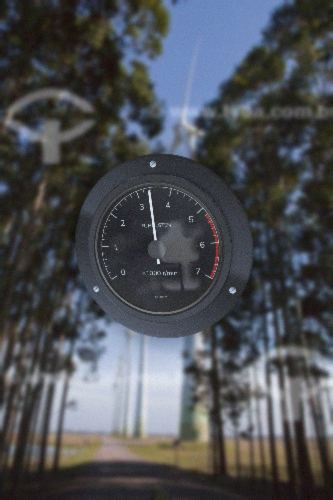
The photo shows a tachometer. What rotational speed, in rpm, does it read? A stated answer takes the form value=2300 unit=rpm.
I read value=3400 unit=rpm
